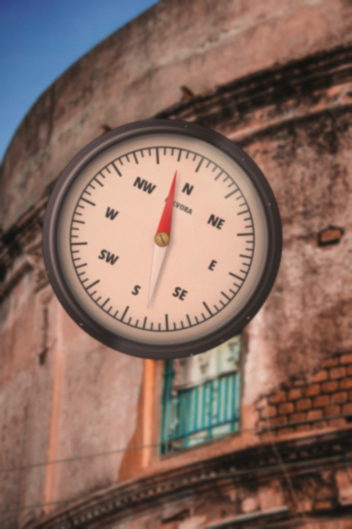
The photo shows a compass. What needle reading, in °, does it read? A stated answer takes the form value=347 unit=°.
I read value=345 unit=°
